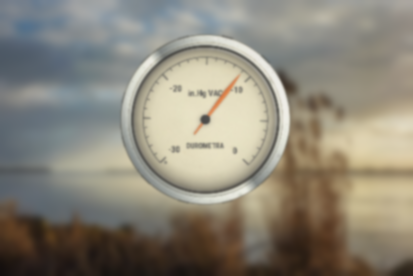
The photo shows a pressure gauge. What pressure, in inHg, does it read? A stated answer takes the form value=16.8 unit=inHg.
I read value=-11 unit=inHg
